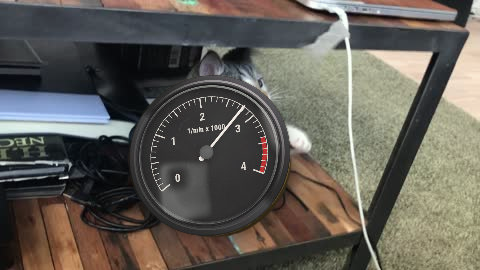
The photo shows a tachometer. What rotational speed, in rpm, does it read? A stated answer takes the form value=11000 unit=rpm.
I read value=2800 unit=rpm
